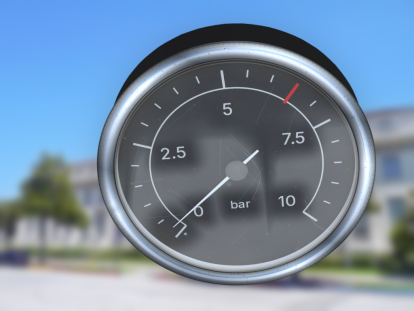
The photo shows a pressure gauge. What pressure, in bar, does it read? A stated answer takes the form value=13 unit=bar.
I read value=0.25 unit=bar
